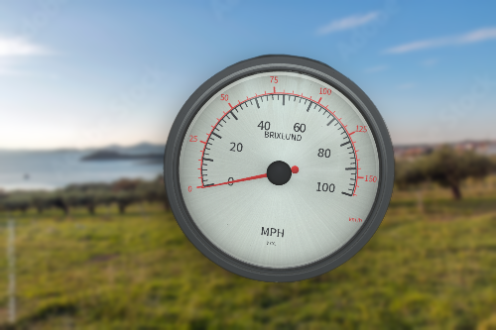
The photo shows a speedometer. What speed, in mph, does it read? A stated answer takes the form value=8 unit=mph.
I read value=0 unit=mph
